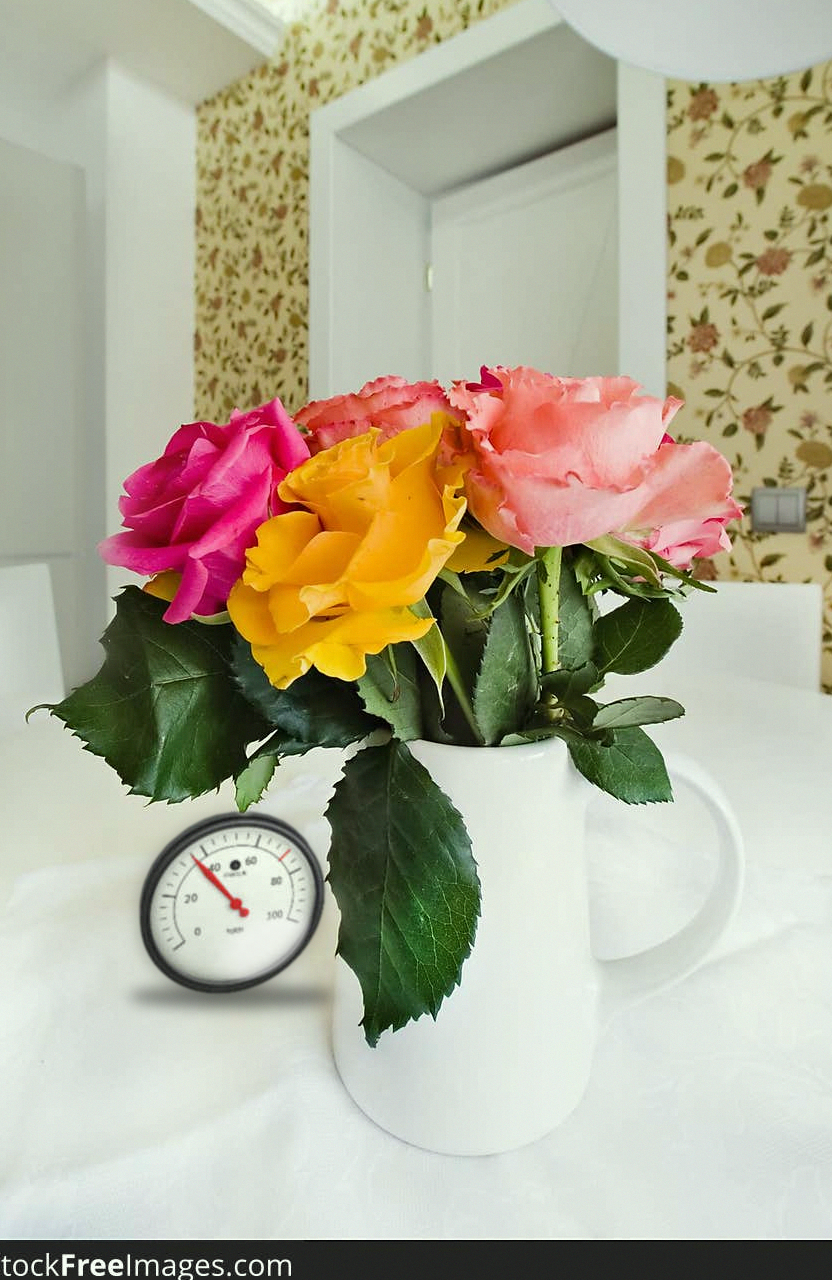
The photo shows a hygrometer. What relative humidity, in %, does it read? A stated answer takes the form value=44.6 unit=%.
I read value=36 unit=%
